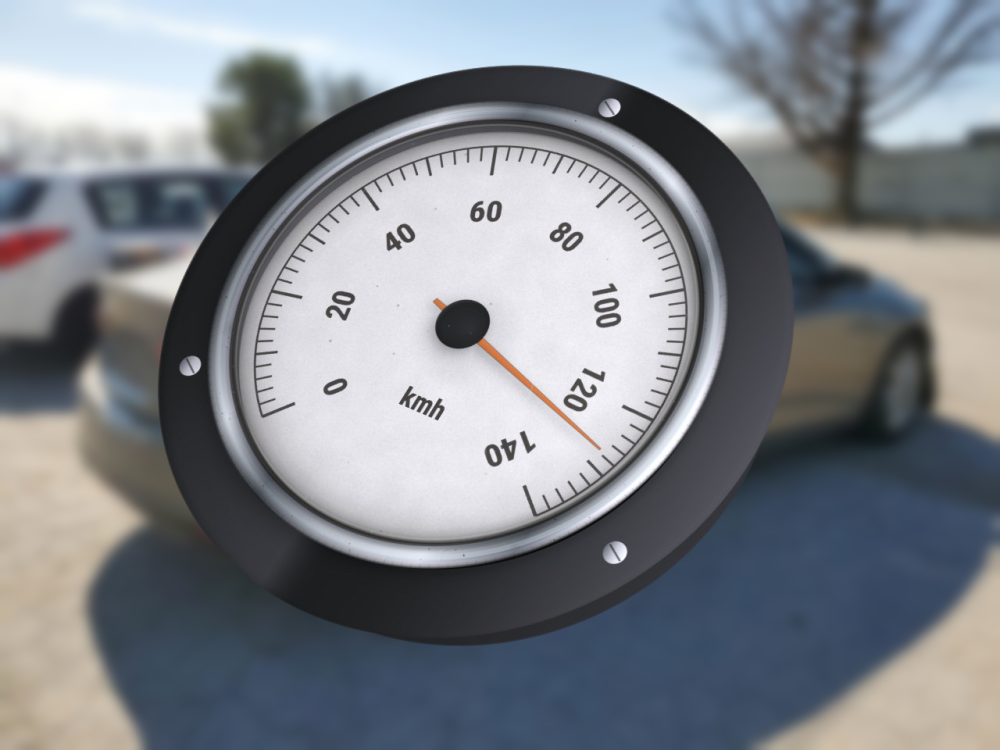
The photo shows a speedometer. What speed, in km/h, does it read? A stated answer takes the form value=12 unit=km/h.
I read value=128 unit=km/h
